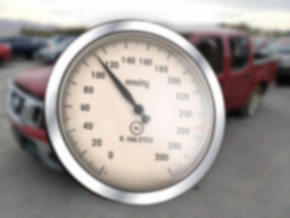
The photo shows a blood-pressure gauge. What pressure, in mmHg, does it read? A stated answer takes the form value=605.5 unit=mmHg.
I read value=110 unit=mmHg
